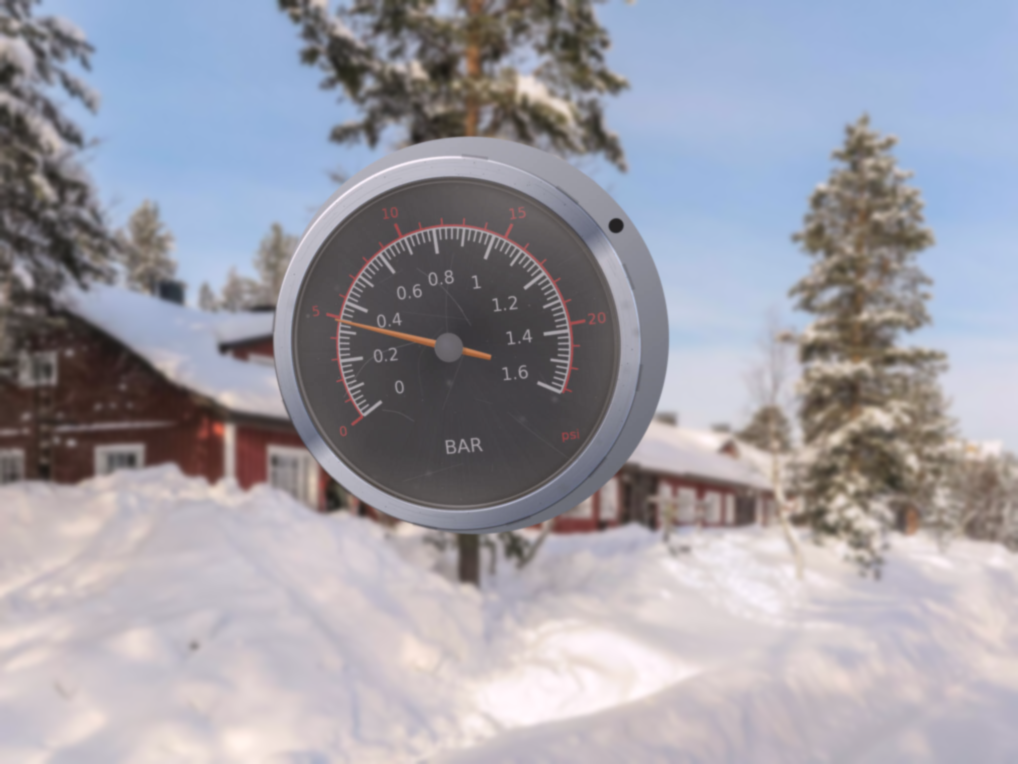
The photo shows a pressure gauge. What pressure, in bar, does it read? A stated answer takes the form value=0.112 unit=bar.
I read value=0.34 unit=bar
